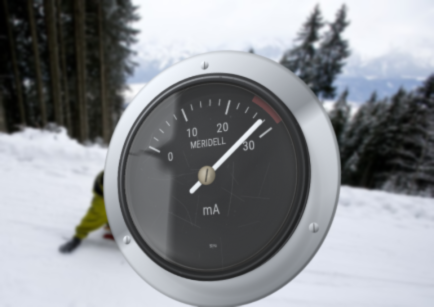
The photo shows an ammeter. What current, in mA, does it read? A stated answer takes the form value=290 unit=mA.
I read value=28 unit=mA
